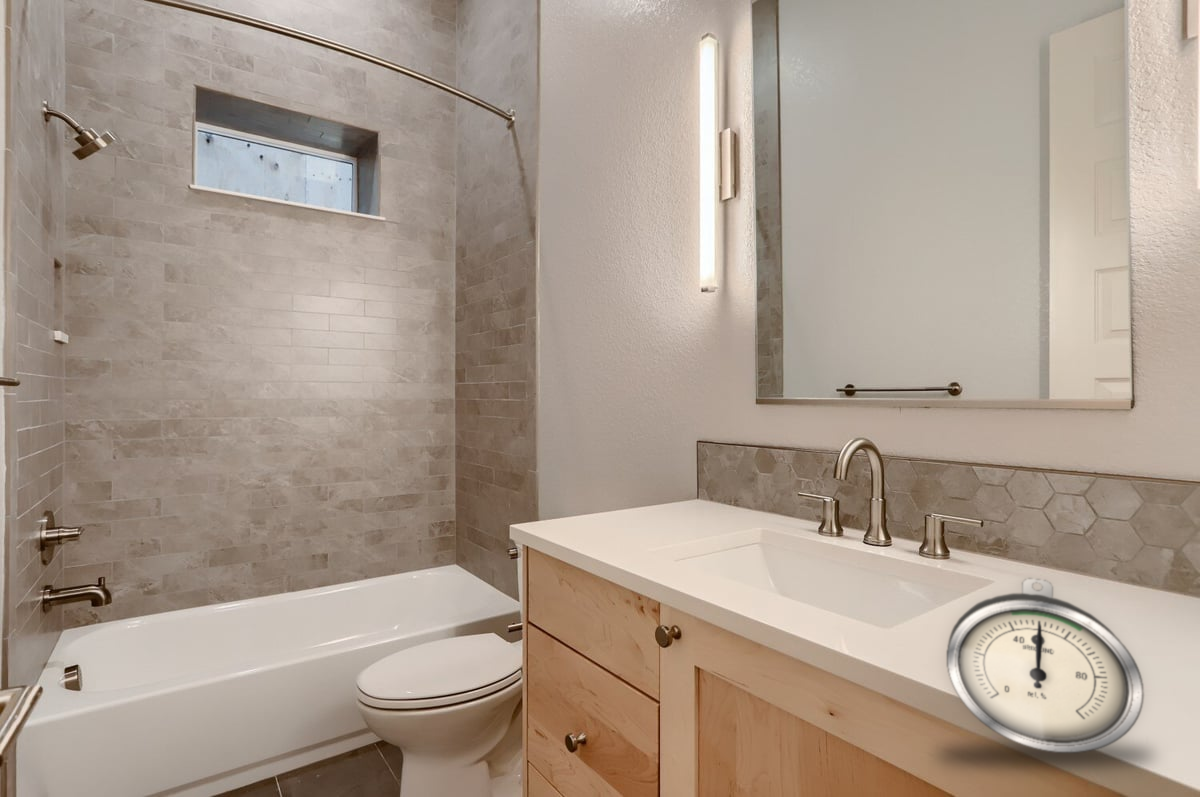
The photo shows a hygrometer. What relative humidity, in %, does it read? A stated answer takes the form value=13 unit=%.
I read value=50 unit=%
